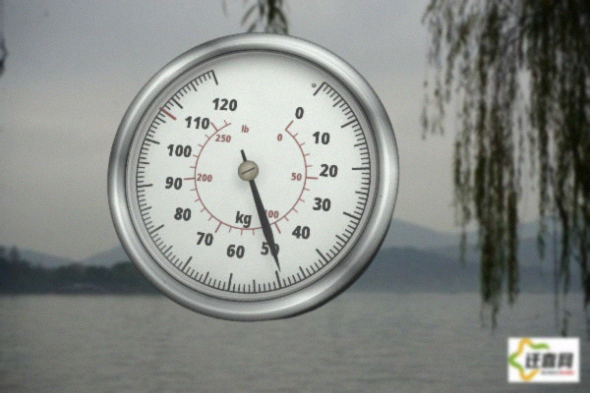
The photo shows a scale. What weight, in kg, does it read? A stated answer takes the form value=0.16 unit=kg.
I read value=49 unit=kg
